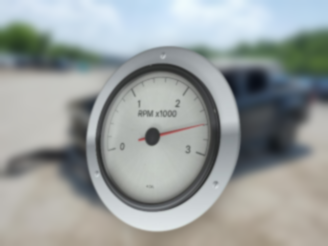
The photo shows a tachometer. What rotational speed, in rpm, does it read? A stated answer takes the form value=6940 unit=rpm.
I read value=2600 unit=rpm
